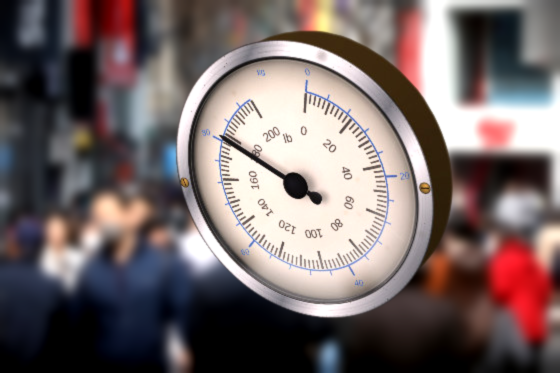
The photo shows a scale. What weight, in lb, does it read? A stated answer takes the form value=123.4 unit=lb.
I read value=180 unit=lb
